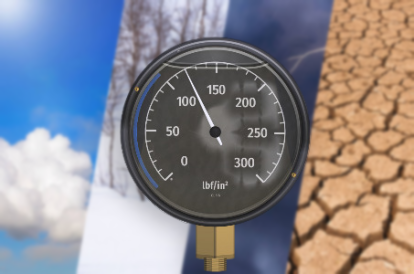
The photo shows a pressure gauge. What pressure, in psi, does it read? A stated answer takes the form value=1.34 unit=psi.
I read value=120 unit=psi
